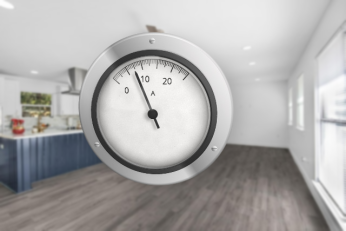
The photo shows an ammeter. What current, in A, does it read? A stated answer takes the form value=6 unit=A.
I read value=7.5 unit=A
